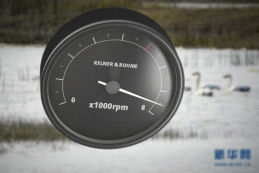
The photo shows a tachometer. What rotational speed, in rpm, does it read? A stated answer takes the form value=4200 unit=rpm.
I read value=7500 unit=rpm
